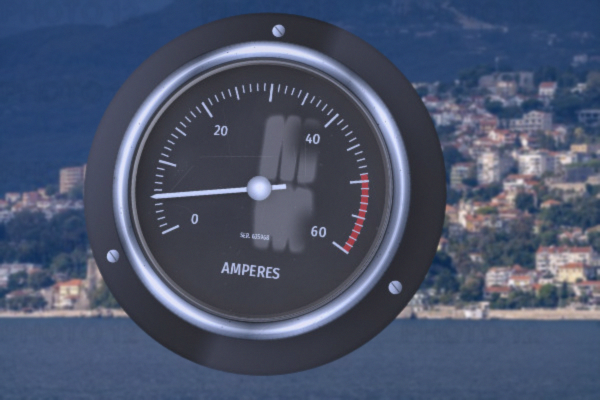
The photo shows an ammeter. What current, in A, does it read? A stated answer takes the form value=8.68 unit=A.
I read value=5 unit=A
